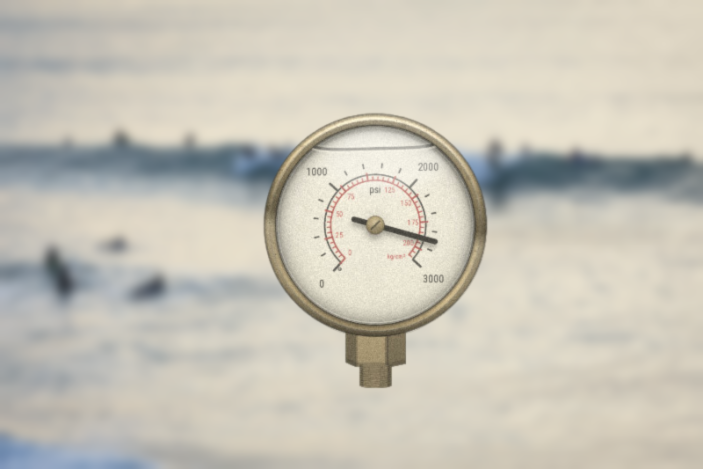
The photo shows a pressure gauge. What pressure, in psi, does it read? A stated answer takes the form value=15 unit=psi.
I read value=2700 unit=psi
